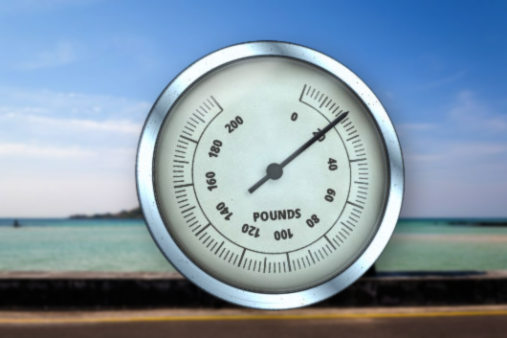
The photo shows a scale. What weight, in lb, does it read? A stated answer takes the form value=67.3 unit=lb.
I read value=20 unit=lb
